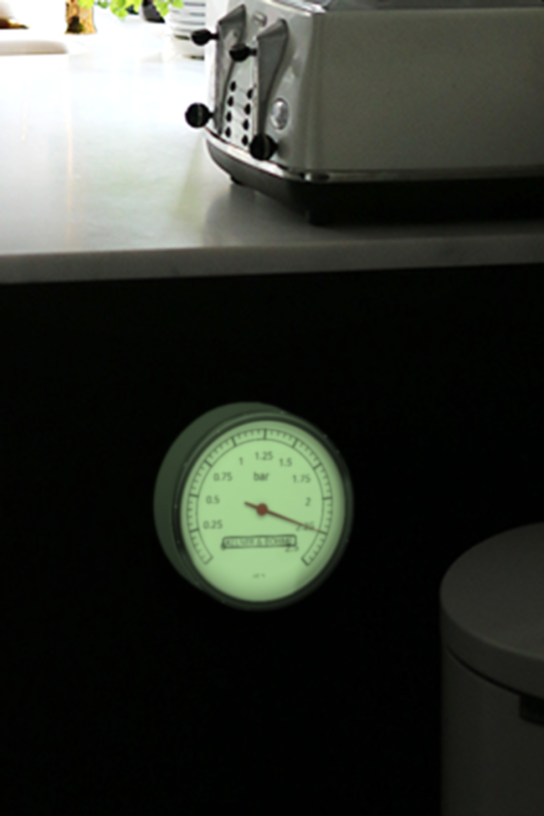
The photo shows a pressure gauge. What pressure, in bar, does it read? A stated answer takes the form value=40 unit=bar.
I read value=2.25 unit=bar
